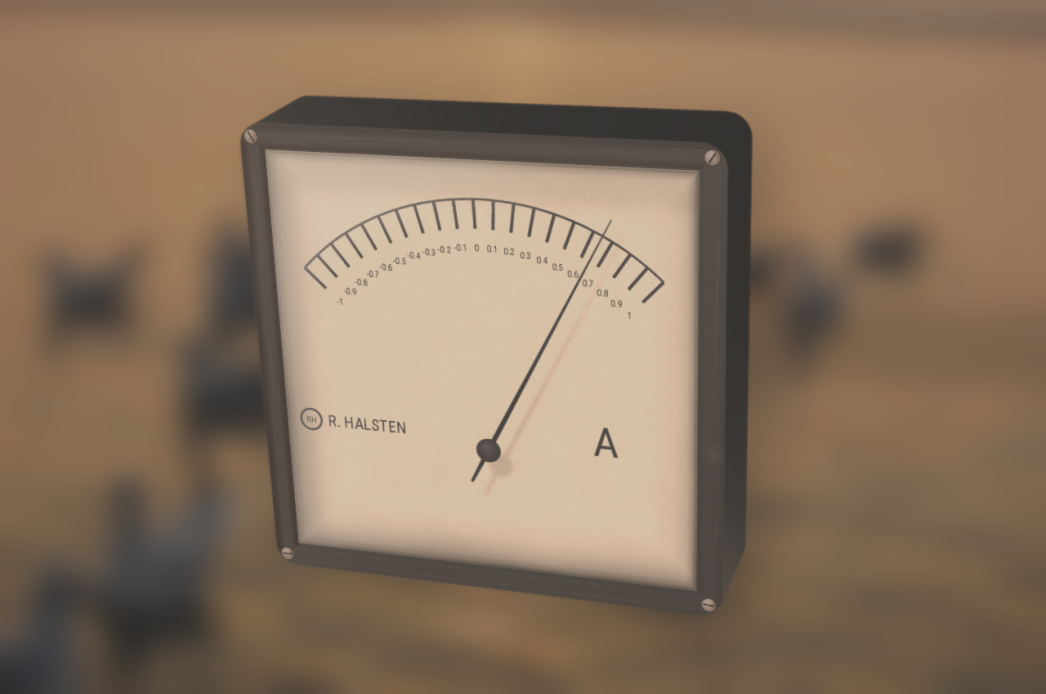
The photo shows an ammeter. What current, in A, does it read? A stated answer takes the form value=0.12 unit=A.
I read value=0.65 unit=A
